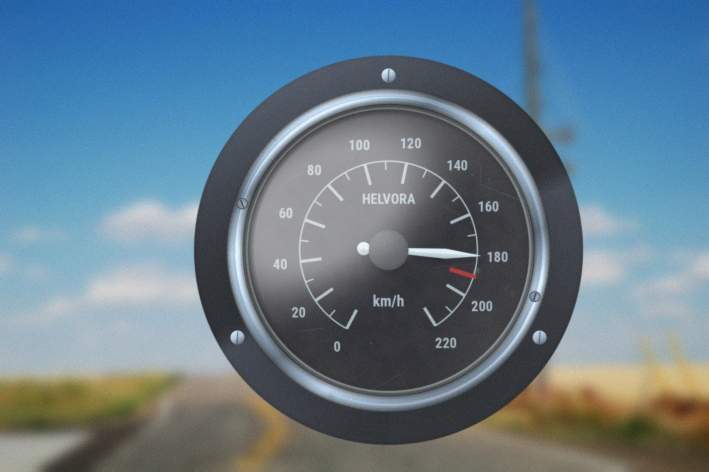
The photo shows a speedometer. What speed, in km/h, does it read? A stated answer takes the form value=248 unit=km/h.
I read value=180 unit=km/h
